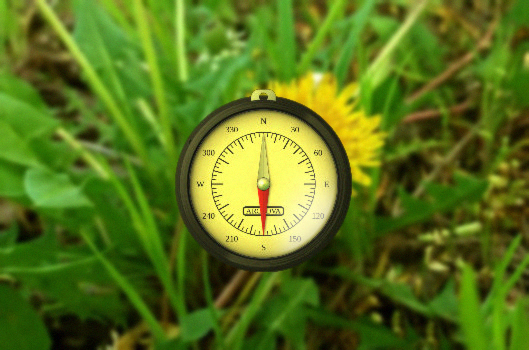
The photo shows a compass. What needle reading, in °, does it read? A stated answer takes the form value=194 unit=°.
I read value=180 unit=°
